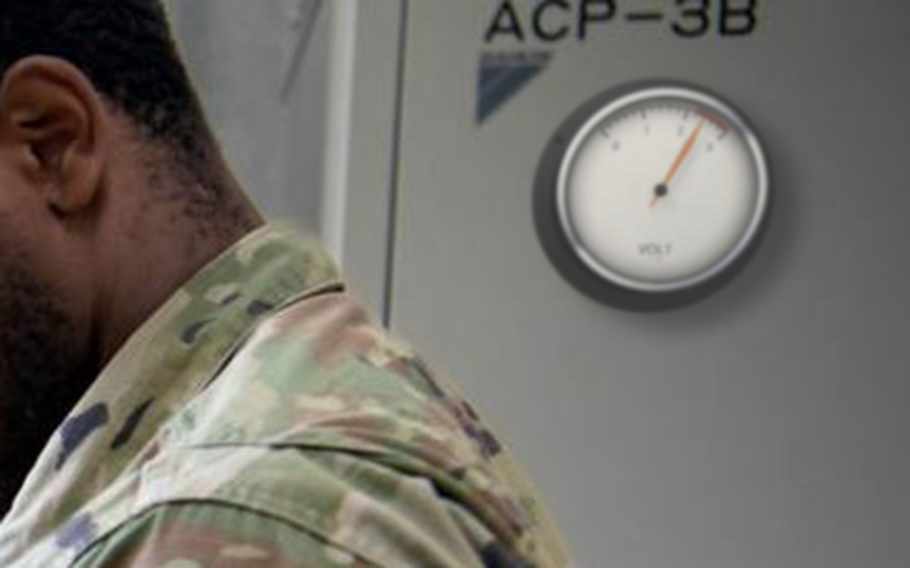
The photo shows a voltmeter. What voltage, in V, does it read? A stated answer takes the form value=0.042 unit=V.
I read value=2.4 unit=V
